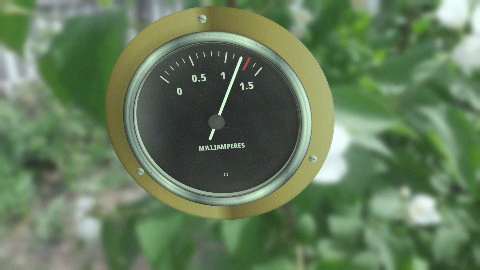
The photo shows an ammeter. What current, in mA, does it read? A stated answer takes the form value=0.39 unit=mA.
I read value=1.2 unit=mA
